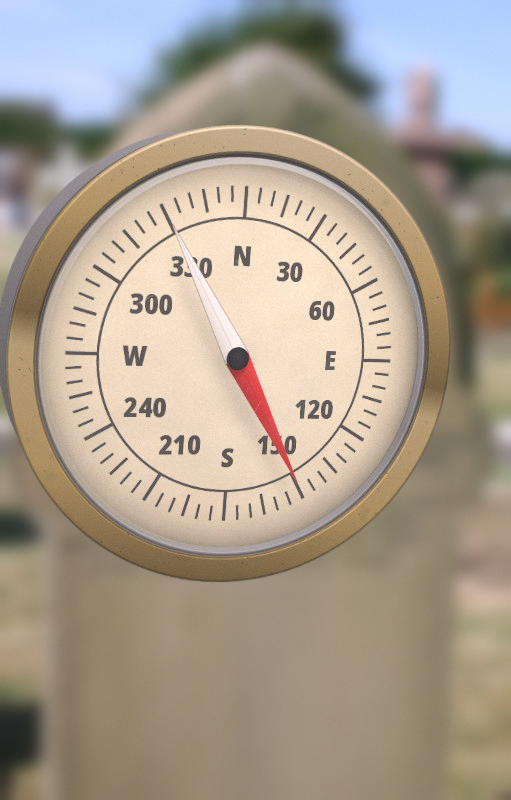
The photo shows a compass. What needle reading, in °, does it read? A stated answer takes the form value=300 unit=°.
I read value=150 unit=°
